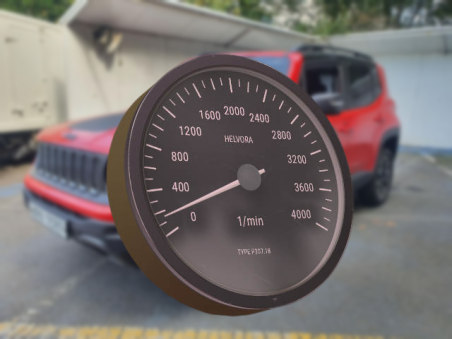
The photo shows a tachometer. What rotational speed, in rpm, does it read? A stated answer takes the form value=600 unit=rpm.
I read value=150 unit=rpm
